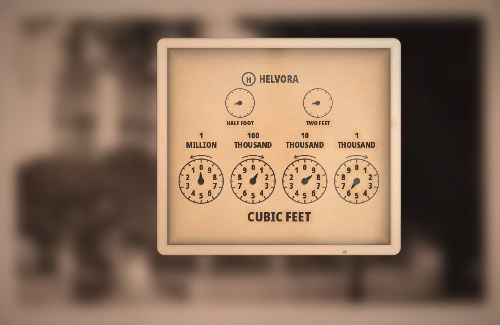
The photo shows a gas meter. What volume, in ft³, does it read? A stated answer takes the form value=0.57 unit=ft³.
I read value=8600 unit=ft³
